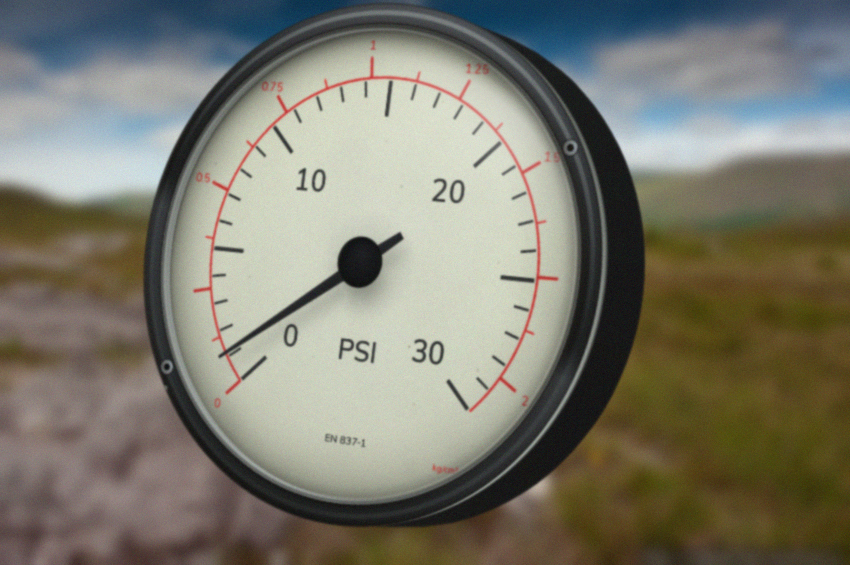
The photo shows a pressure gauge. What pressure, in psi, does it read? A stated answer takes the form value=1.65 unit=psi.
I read value=1 unit=psi
